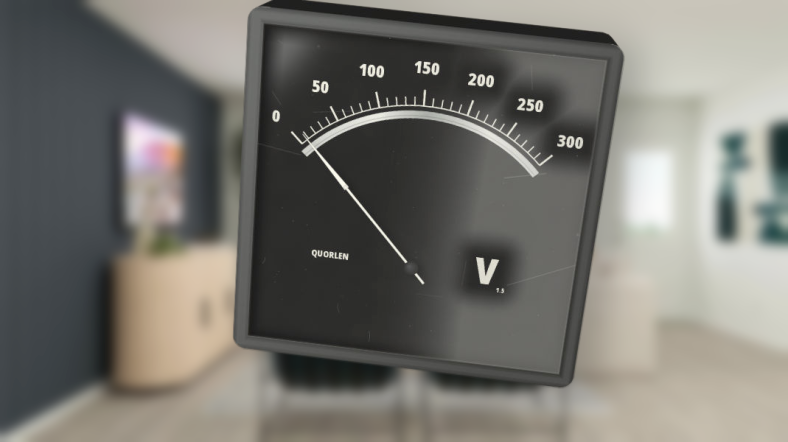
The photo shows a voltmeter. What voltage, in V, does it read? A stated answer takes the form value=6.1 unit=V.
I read value=10 unit=V
